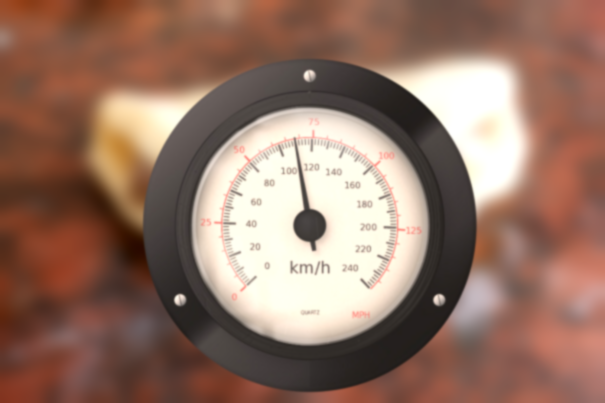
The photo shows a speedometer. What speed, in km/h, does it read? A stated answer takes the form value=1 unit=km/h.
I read value=110 unit=km/h
